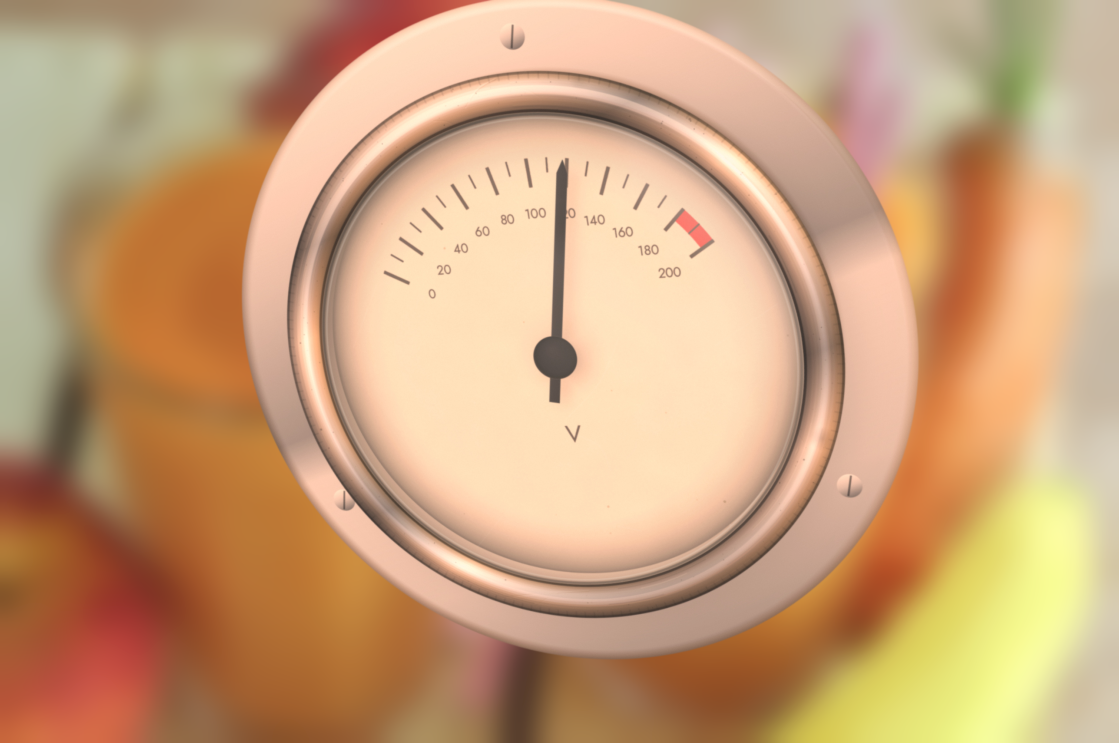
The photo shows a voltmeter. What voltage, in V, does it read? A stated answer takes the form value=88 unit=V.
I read value=120 unit=V
